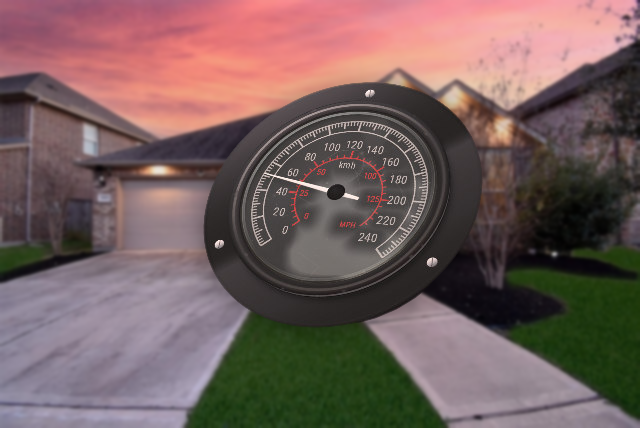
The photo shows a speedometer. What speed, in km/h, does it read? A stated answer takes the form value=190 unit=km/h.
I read value=50 unit=km/h
